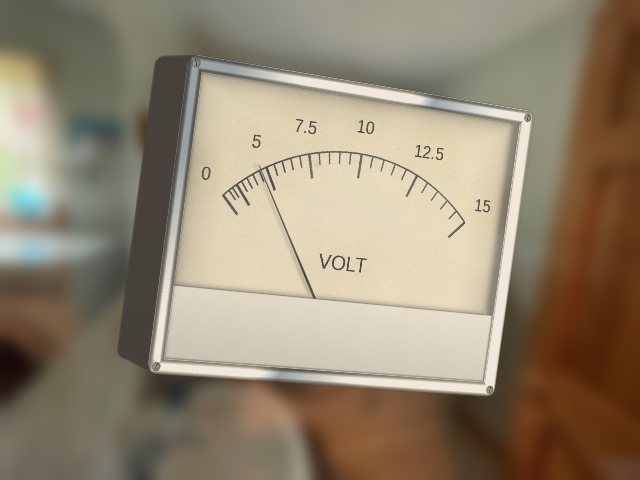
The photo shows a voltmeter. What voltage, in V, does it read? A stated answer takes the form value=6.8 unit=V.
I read value=4.5 unit=V
